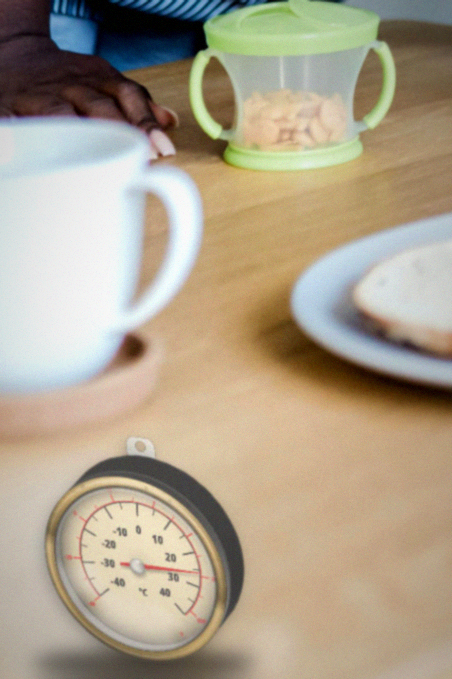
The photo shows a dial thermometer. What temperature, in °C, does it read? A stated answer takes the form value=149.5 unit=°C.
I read value=25 unit=°C
